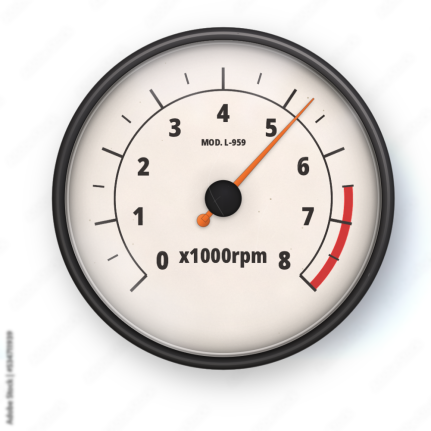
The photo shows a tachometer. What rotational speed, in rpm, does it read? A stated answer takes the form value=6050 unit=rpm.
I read value=5250 unit=rpm
